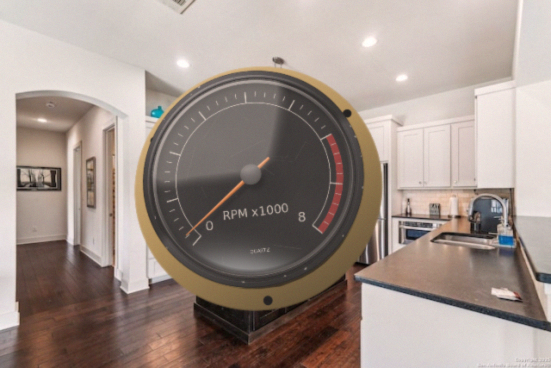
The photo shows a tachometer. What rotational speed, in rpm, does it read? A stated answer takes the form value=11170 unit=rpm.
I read value=200 unit=rpm
